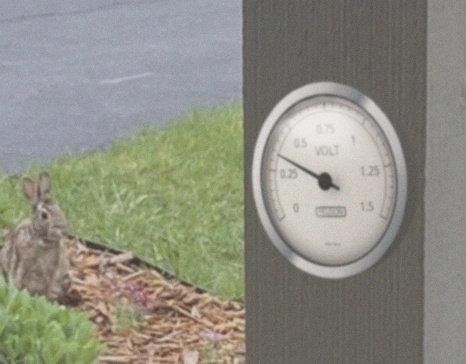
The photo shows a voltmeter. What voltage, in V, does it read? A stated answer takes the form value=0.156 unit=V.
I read value=0.35 unit=V
